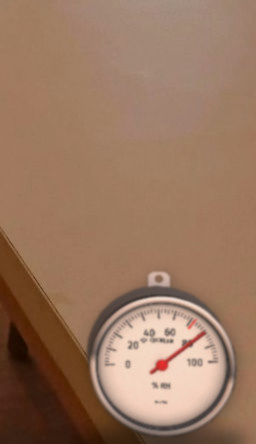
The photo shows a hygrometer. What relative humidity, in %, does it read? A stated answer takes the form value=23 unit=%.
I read value=80 unit=%
